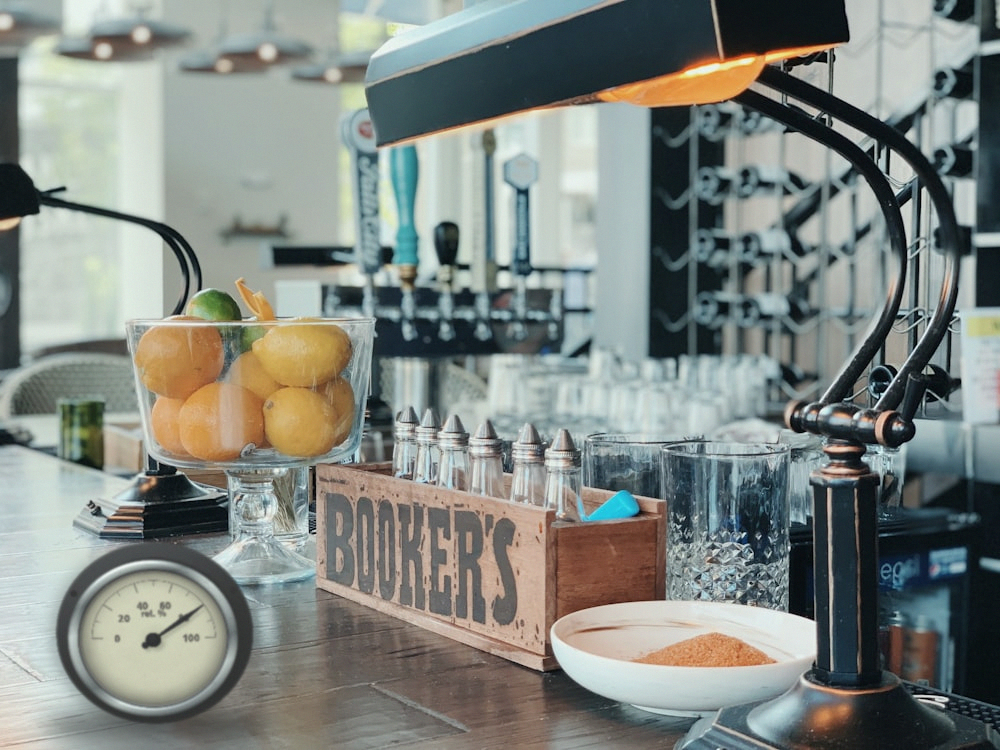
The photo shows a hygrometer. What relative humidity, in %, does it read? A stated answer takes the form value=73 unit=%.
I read value=80 unit=%
